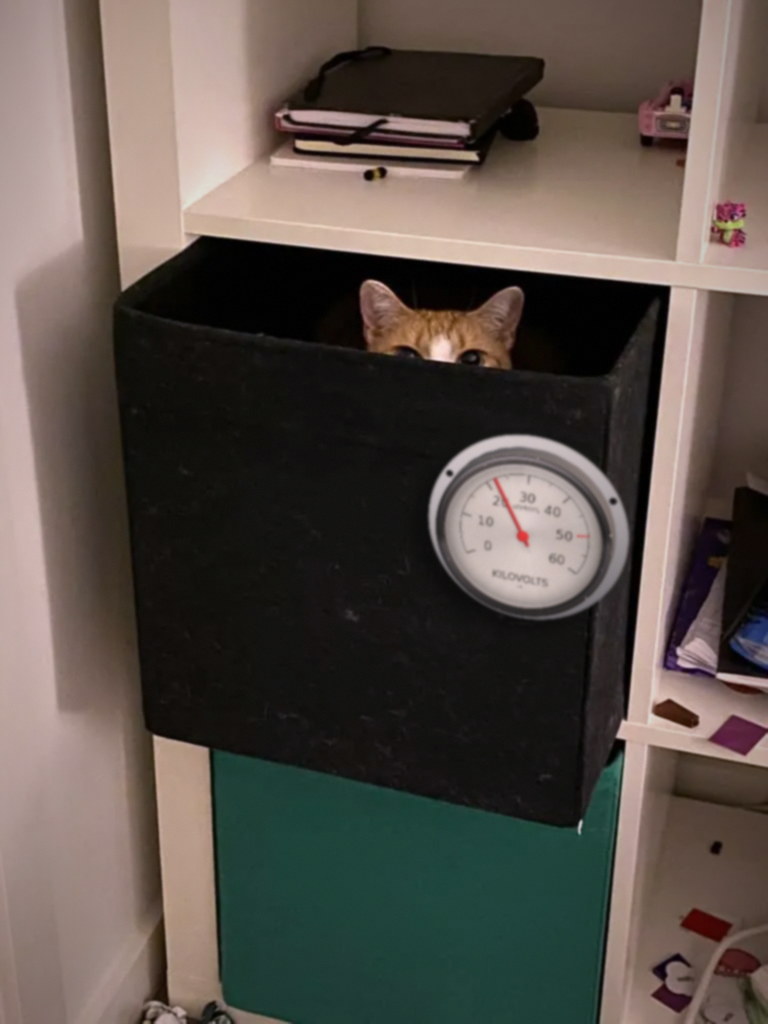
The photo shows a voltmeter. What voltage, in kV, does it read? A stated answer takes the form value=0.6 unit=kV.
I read value=22.5 unit=kV
